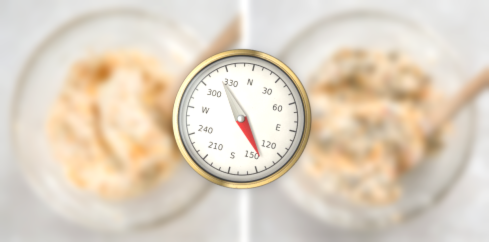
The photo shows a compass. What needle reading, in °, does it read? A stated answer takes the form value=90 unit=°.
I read value=140 unit=°
